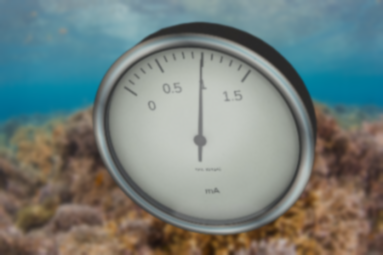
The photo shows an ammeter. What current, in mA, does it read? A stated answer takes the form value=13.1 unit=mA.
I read value=1 unit=mA
